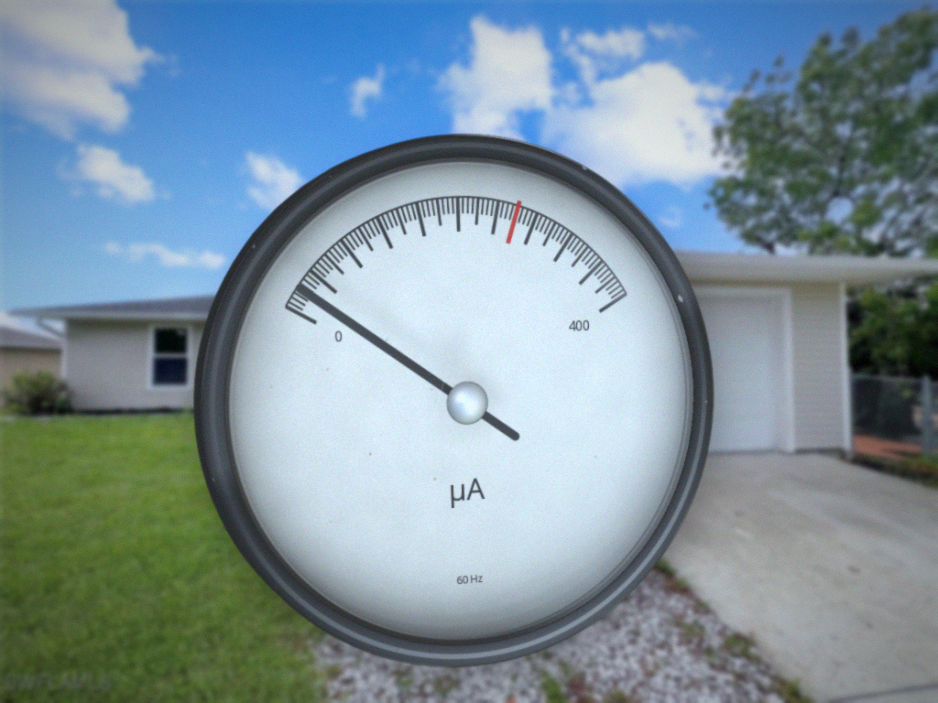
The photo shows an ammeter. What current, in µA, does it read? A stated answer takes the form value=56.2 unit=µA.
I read value=20 unit=µA
